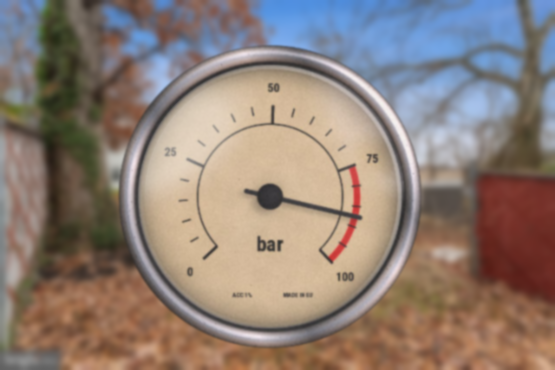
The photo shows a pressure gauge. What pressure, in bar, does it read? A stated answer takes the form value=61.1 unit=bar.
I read value=87.5 unit=bar
